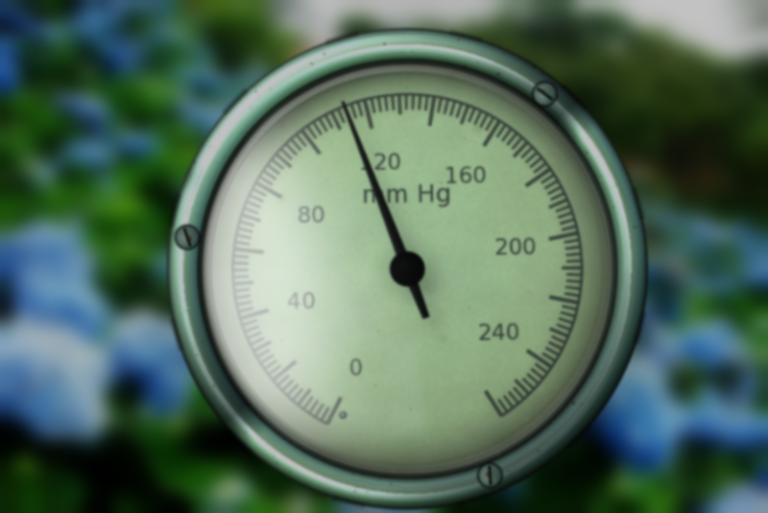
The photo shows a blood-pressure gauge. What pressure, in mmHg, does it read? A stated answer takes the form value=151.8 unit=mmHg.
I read value=114 unit=mmHg
